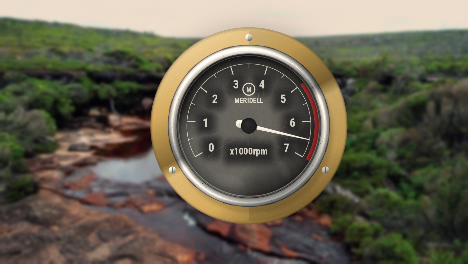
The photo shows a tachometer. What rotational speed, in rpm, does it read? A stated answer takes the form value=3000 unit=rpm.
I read value=6500 unit=rpm
